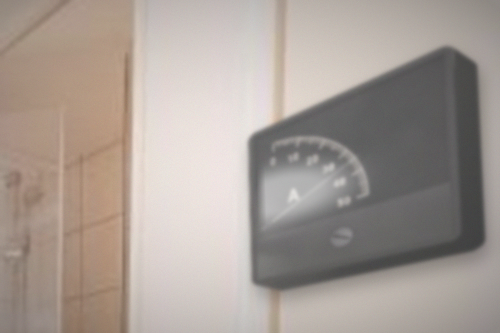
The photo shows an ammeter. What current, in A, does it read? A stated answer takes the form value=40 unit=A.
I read value=35 unit=A
